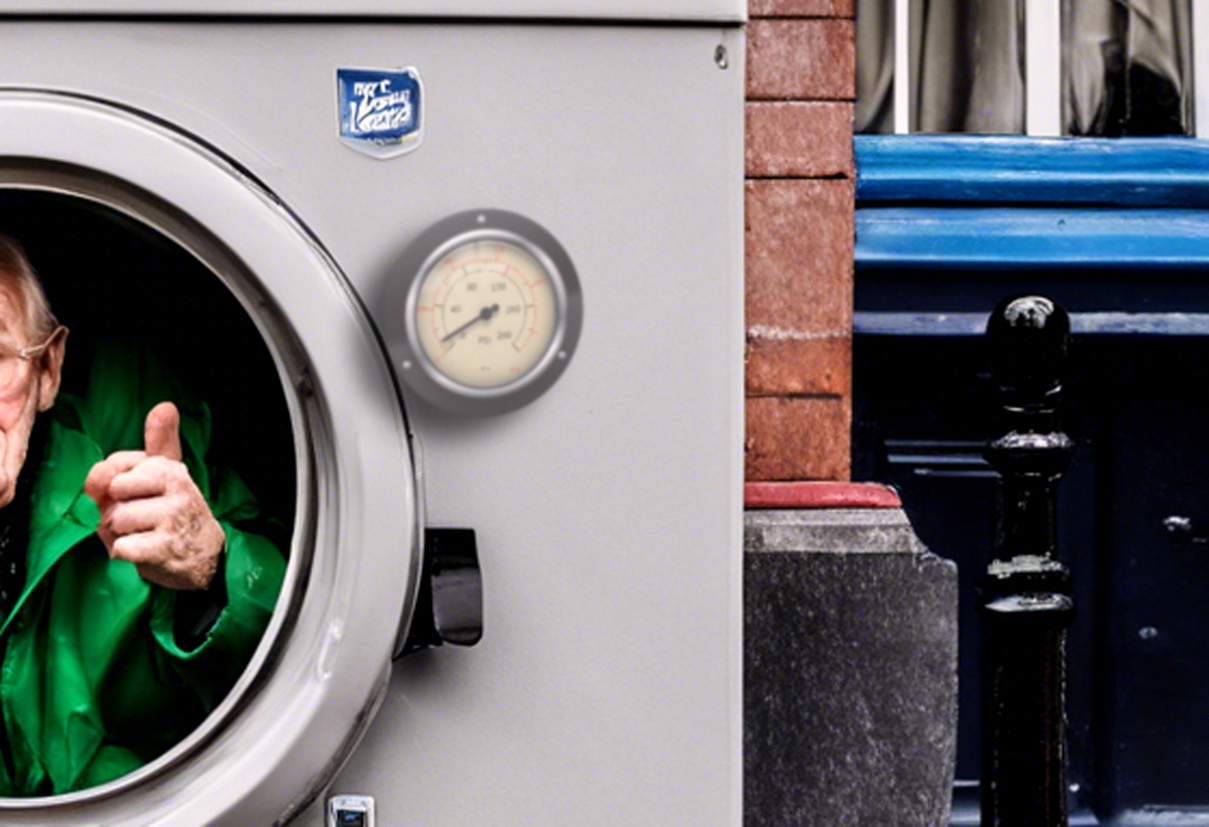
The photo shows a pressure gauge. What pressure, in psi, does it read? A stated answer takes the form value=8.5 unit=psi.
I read value=10 unit=psi
